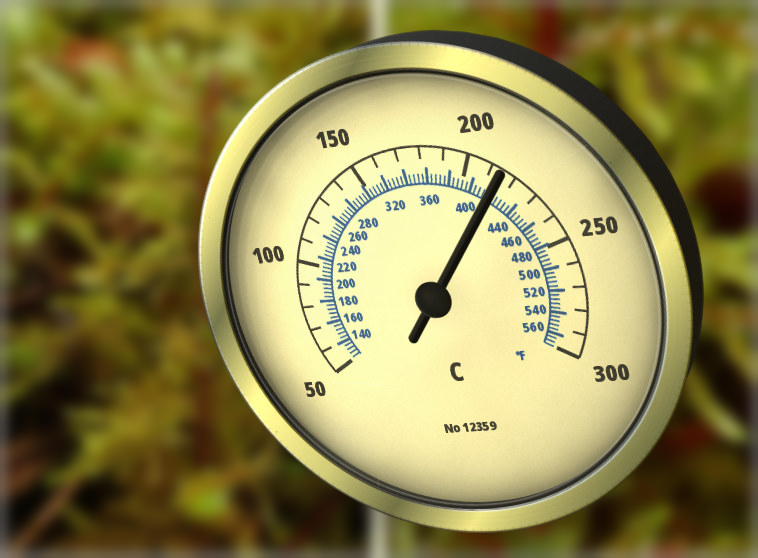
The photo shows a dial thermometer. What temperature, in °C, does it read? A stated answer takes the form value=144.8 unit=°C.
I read value=215 unit=°C
